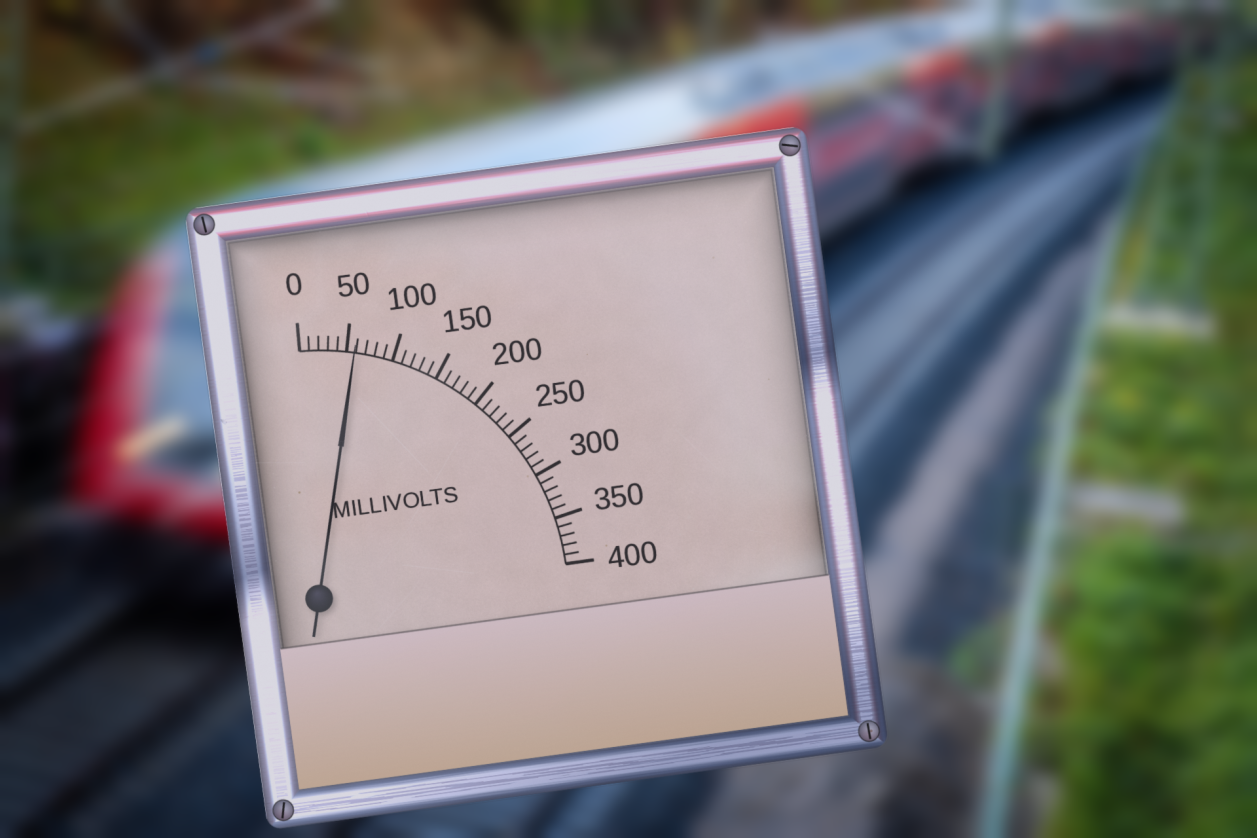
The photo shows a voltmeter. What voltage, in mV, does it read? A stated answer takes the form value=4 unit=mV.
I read value=60 unit=mV
